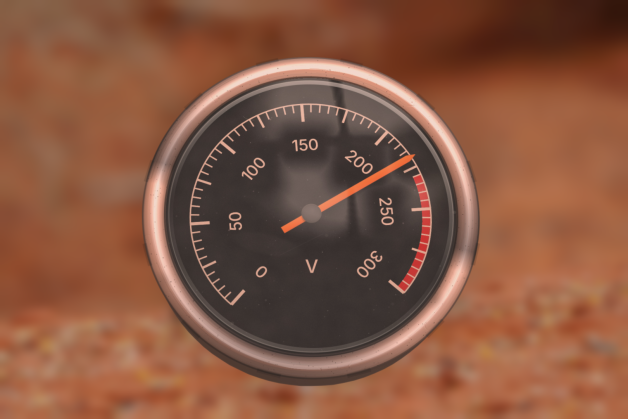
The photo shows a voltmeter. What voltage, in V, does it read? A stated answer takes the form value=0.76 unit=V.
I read value=220 unit=V
